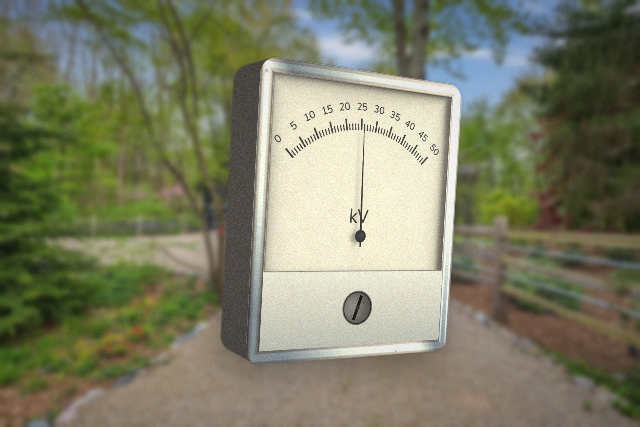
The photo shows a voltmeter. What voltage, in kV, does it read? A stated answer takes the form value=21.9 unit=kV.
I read value=25 unit=kV
